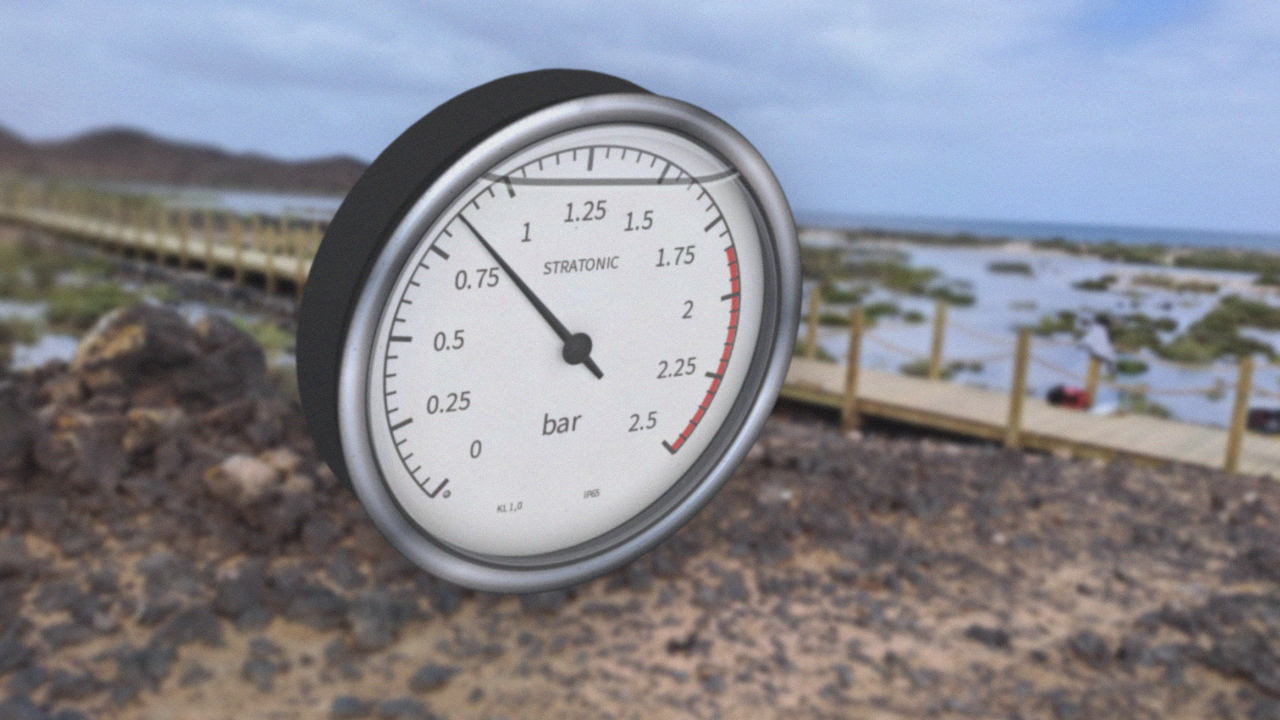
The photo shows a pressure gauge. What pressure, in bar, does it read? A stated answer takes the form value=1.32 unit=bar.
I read value=0.85 unit=bar
